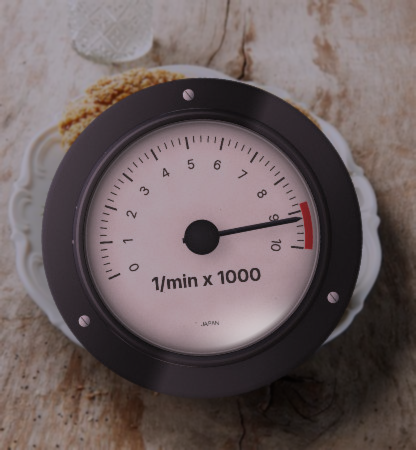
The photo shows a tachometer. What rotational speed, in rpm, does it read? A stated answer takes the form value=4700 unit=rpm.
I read value=9200 unit=rpm
